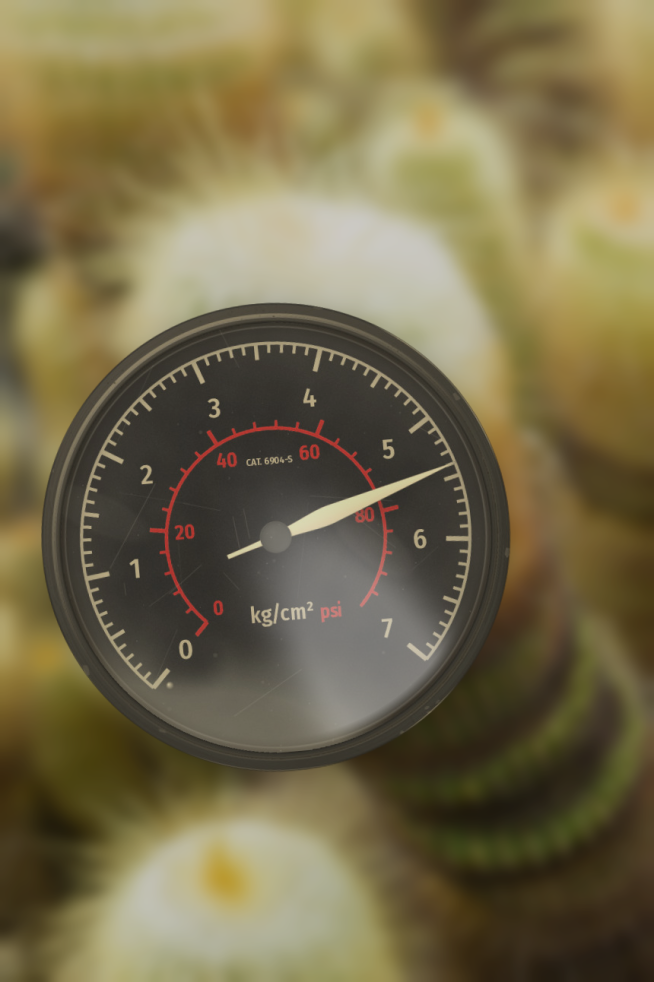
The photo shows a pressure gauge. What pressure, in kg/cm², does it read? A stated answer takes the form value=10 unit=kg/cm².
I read value=5.4 unit=kg/cm²
